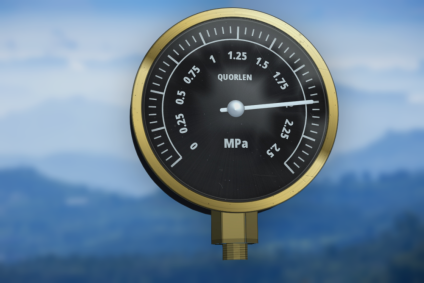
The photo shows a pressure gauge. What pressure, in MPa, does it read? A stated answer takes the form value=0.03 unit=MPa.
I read value=2 unit=MPa
